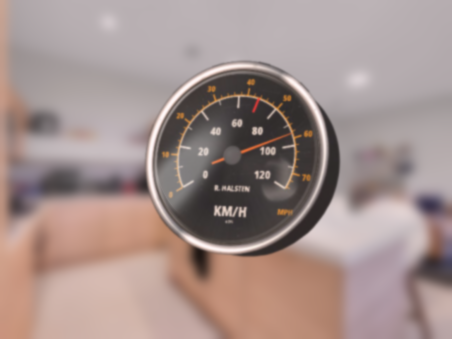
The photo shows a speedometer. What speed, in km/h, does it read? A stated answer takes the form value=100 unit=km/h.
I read value=95 unit=km/h
